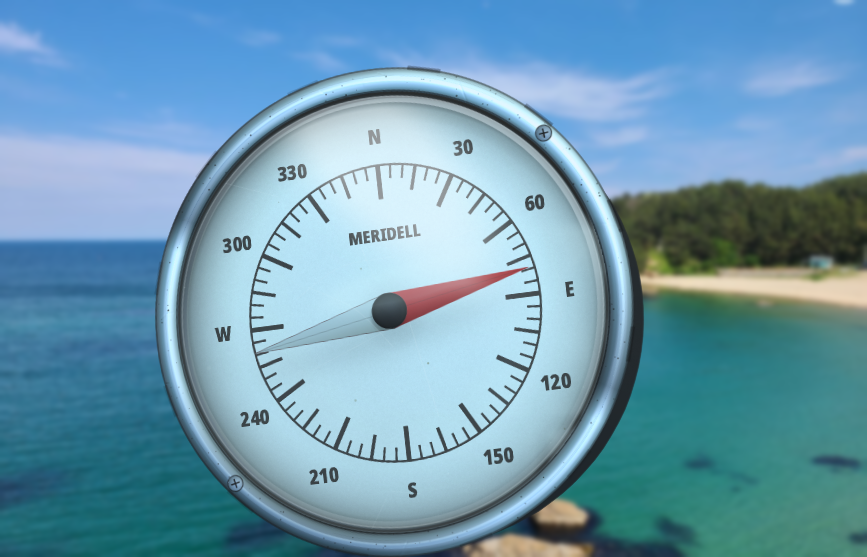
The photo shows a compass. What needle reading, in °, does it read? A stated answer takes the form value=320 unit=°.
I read value=80 unit=°
